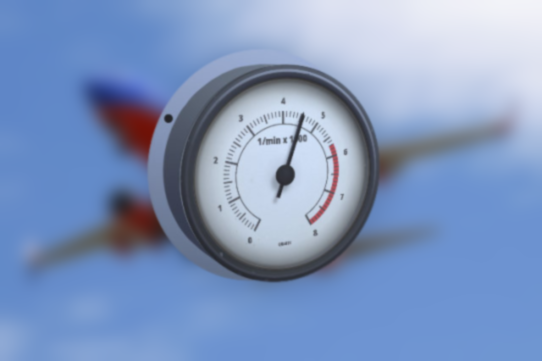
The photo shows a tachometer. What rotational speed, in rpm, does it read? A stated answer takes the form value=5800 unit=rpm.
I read value=4500 unit=rpm
